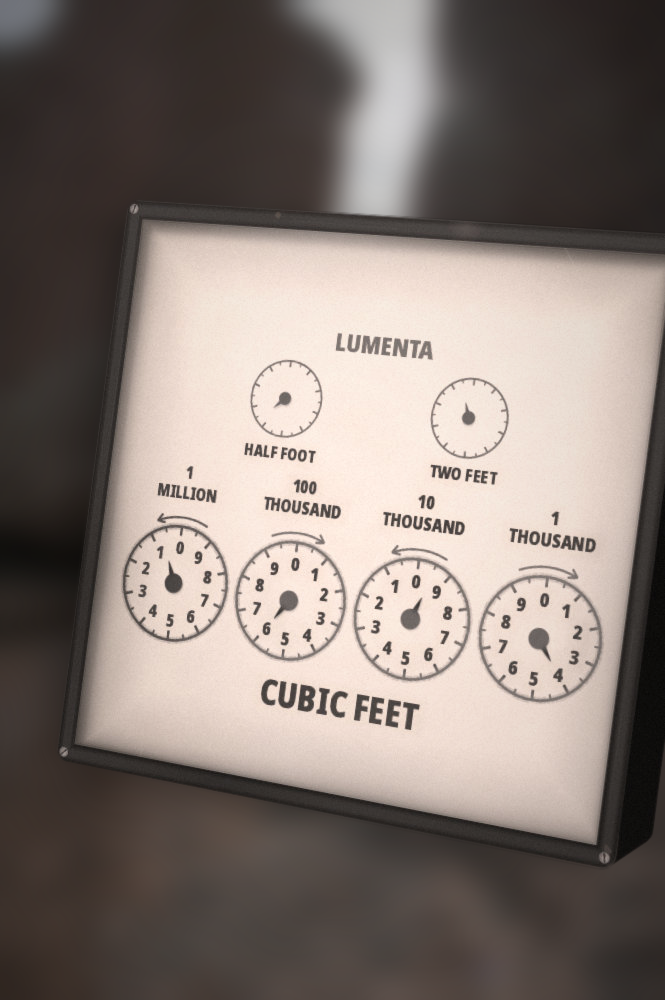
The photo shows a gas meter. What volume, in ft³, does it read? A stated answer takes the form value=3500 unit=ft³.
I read value=59400 unit=ft³
